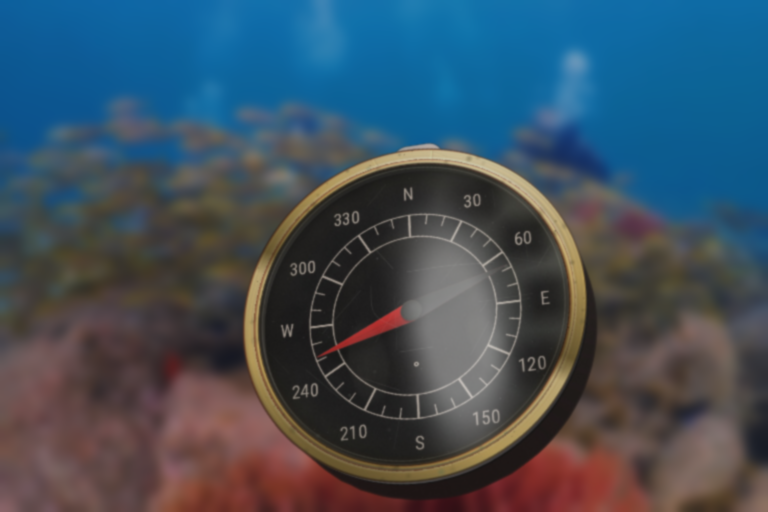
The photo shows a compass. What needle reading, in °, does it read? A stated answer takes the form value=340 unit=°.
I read value=250 unit=°
